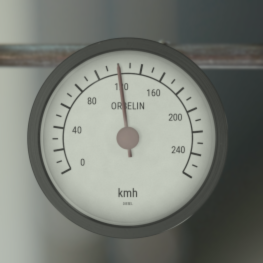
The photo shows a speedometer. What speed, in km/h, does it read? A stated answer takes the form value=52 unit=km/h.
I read value=120 unit=km/h
